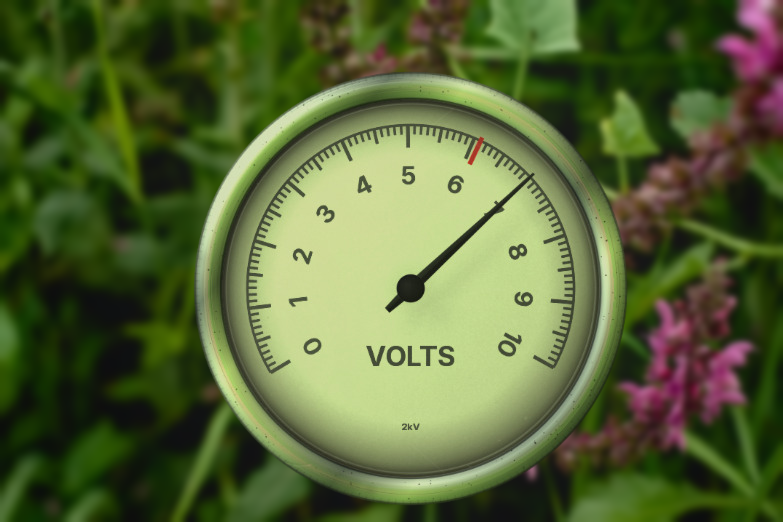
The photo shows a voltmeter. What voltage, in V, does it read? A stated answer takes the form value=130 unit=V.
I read value=7 unit=V
